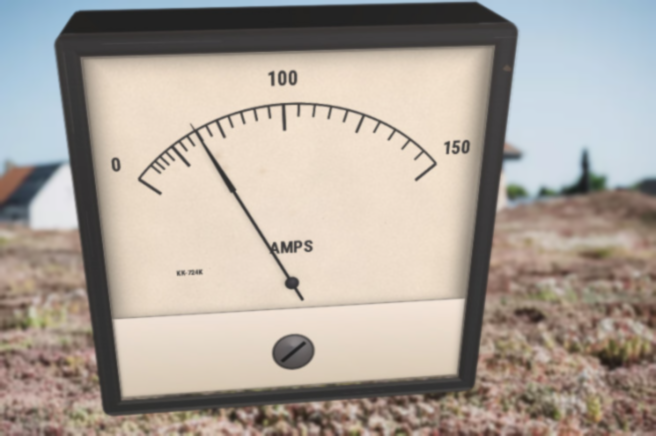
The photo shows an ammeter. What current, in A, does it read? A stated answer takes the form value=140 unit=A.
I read value=65 unit=A
